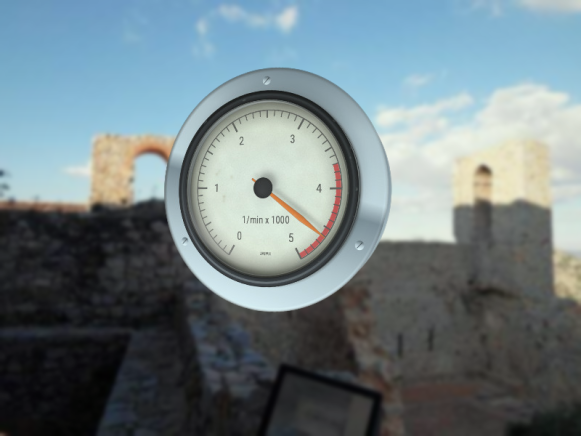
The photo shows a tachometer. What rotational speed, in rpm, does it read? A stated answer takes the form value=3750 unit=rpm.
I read value=4600 unit=rpm
